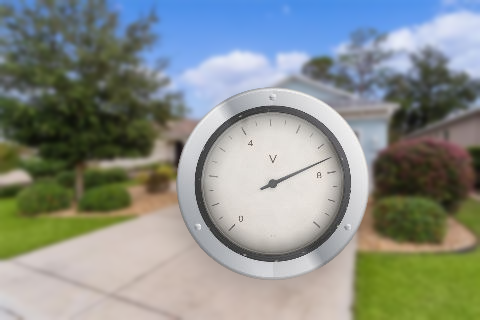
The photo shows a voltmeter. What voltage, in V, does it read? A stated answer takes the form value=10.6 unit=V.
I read value=7.5 unit=V
